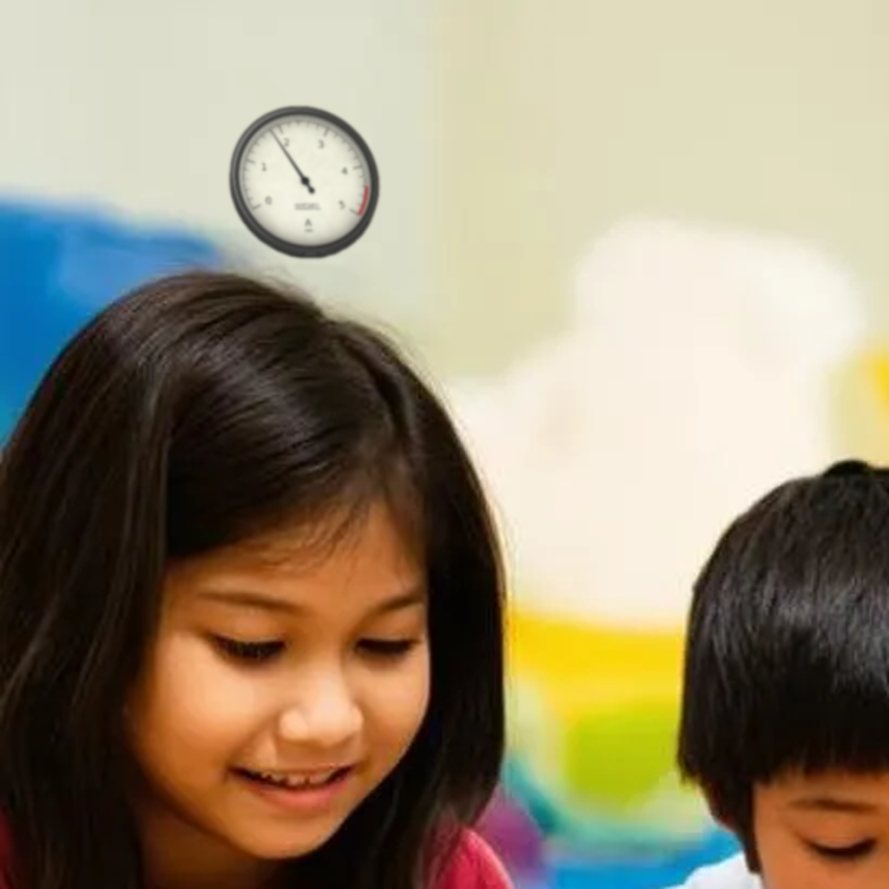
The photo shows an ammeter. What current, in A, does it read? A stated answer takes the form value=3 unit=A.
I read value=1.8 unit=A
